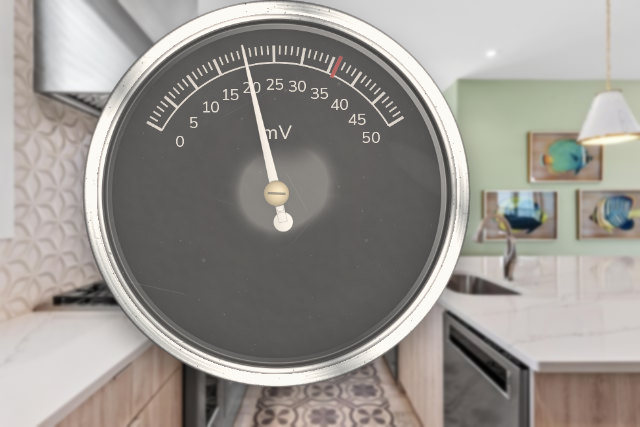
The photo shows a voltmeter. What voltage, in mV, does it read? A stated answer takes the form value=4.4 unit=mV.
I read value=20 unit=mV
